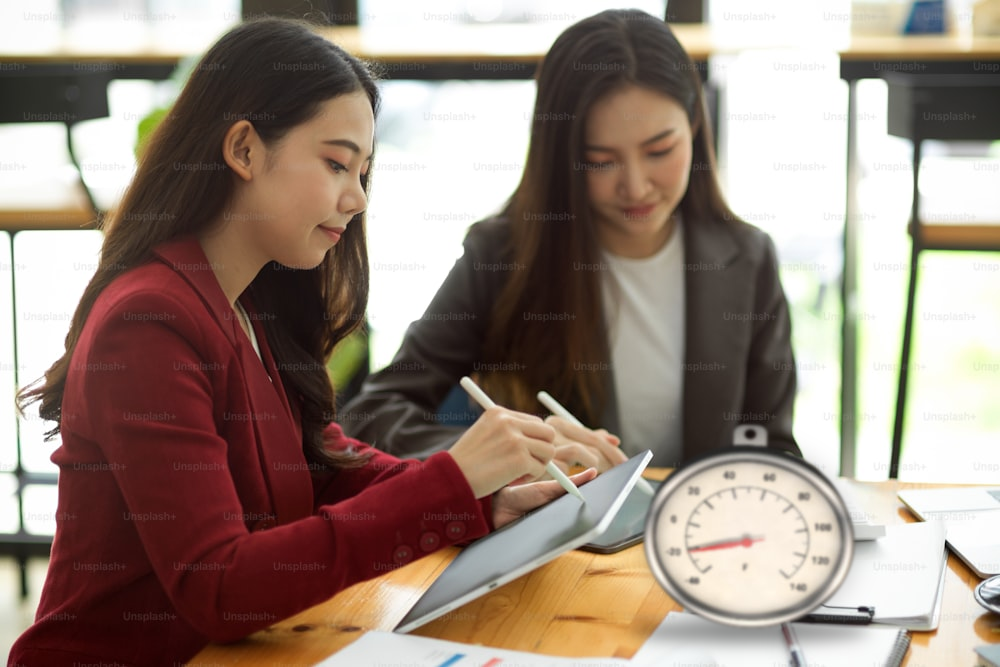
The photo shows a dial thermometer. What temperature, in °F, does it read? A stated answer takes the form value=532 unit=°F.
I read value=-20 unit=°F
